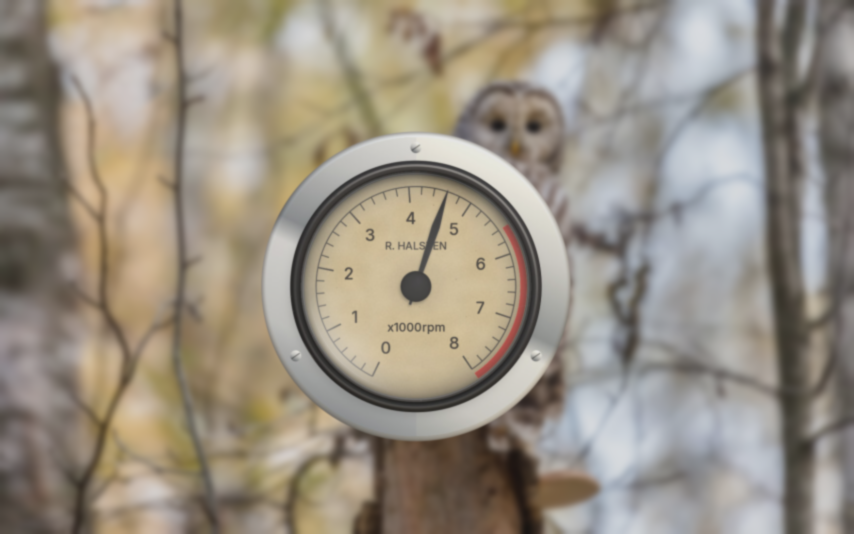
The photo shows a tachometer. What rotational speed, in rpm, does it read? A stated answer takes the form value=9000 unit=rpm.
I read value=4600 unit=rpm
